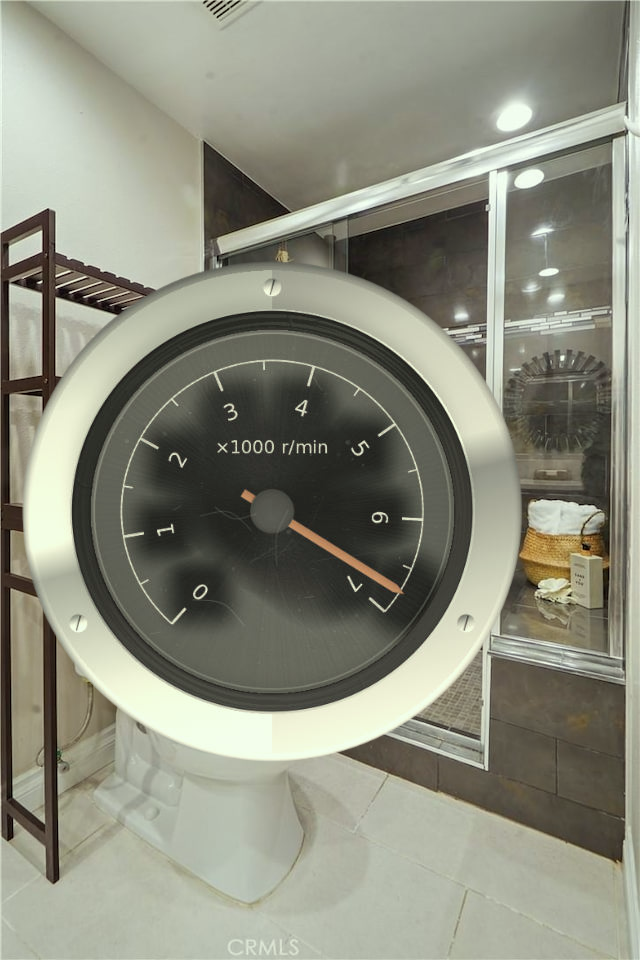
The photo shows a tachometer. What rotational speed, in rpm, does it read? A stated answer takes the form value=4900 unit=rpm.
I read value=6750 unit=rpm
